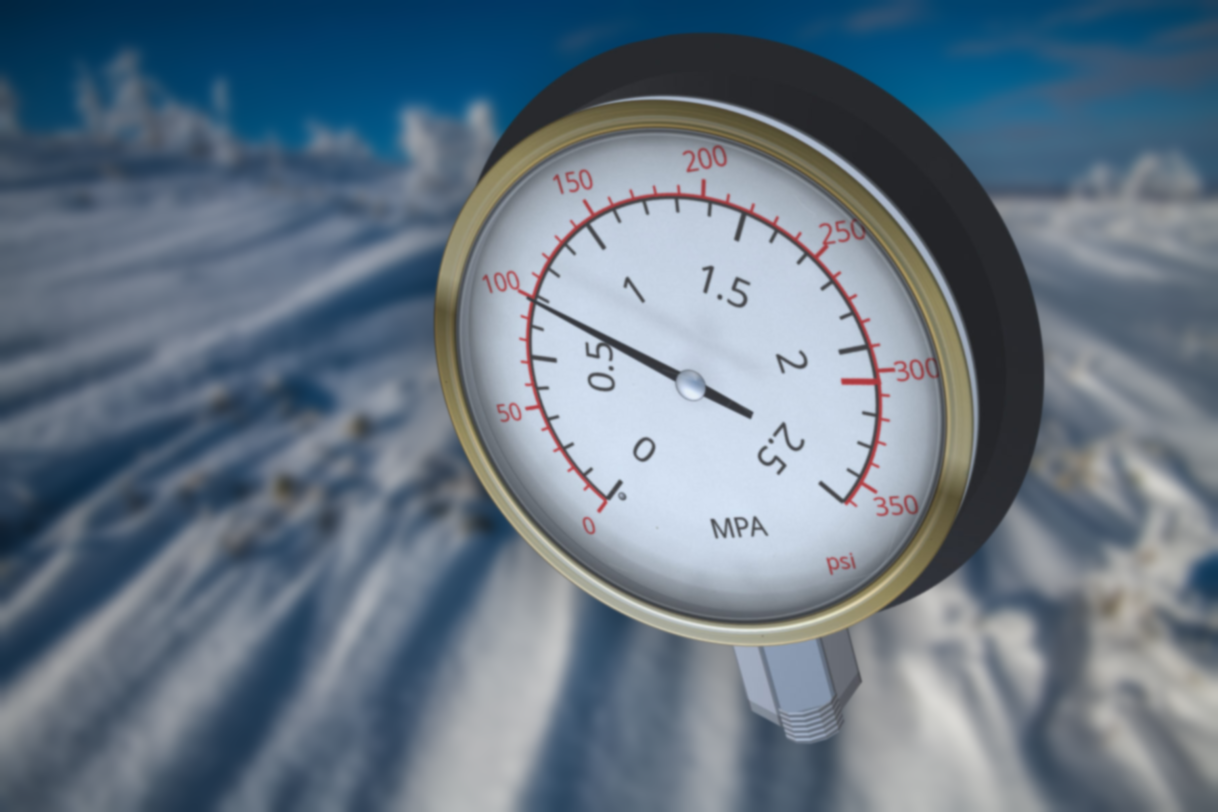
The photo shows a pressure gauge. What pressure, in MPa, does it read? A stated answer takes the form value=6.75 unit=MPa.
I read value=0.7 unit=MPa
